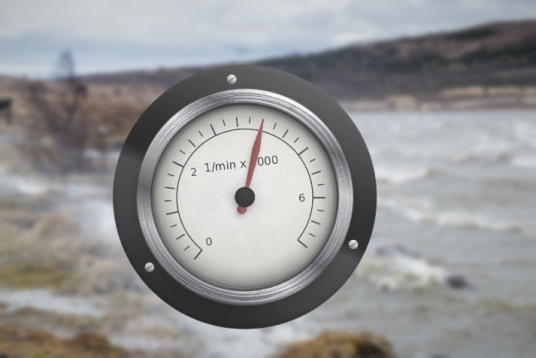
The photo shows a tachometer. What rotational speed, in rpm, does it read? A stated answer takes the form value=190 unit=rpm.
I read value=4000 unit=rpm
